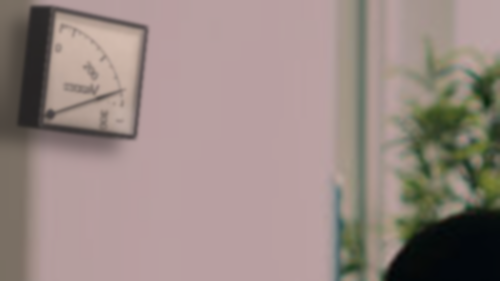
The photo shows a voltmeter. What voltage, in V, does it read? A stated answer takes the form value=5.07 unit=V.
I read value=260 unit=V
